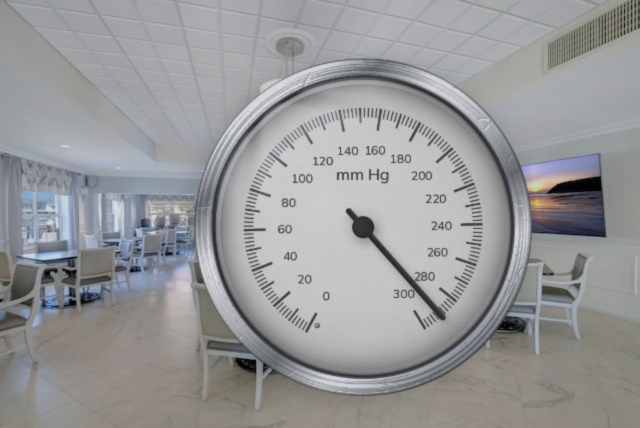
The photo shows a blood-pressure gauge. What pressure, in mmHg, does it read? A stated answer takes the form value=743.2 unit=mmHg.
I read value=290 unit=mmHg
